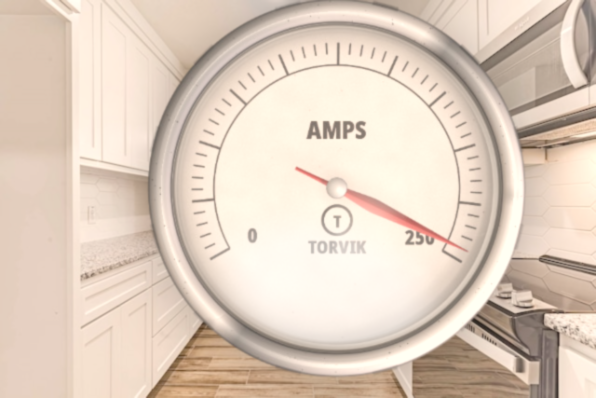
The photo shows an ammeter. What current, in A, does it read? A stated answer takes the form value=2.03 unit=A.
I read value=245 unit=A
